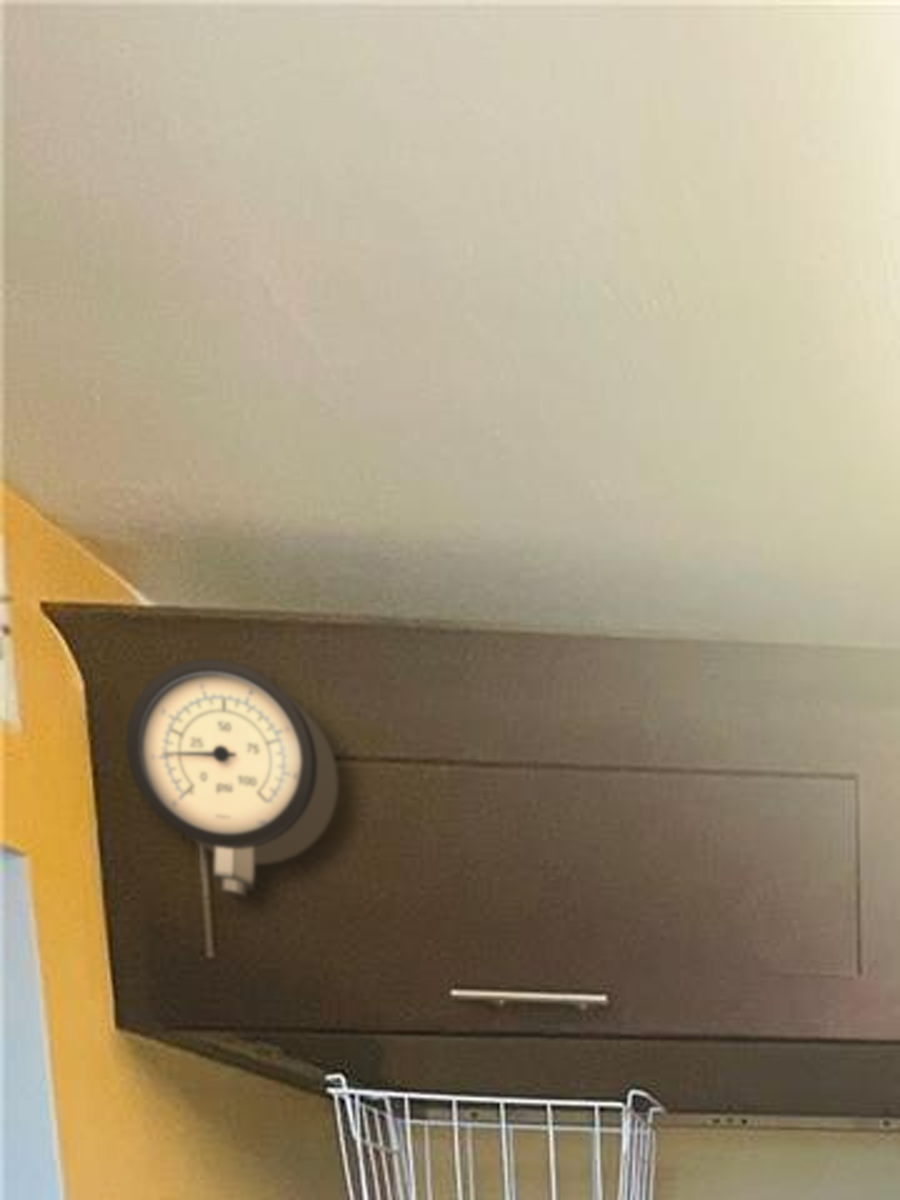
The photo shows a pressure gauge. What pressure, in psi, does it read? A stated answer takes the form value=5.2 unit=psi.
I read value=15 unit=psi
